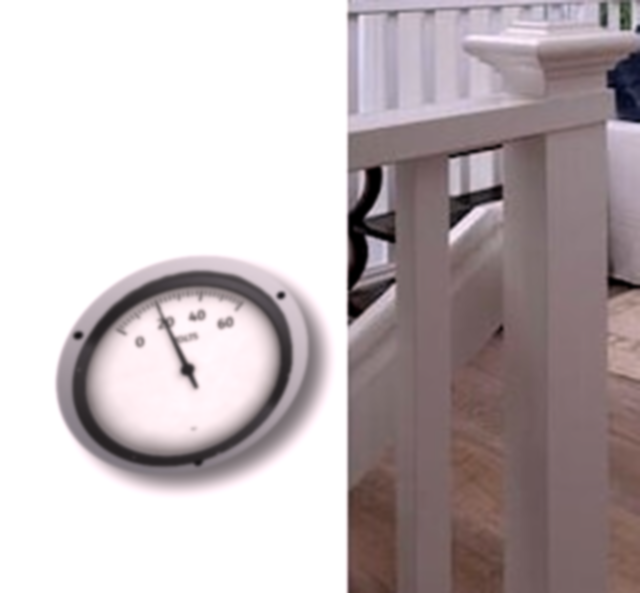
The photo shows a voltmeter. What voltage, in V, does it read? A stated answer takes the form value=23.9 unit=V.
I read value=20 unit=V
